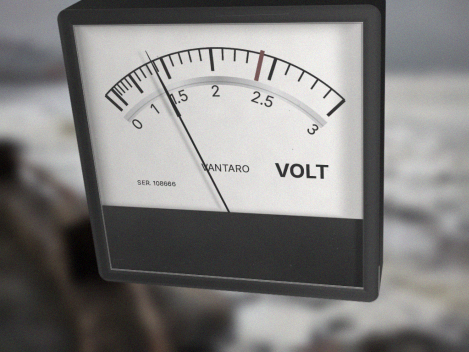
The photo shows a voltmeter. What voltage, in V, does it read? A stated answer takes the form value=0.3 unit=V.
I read value=1.4 unit=V
